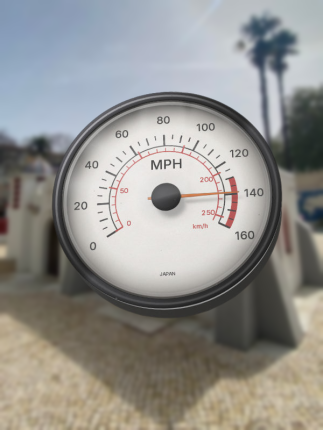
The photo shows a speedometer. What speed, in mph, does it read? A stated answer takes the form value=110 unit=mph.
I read value=140 unit=mph
